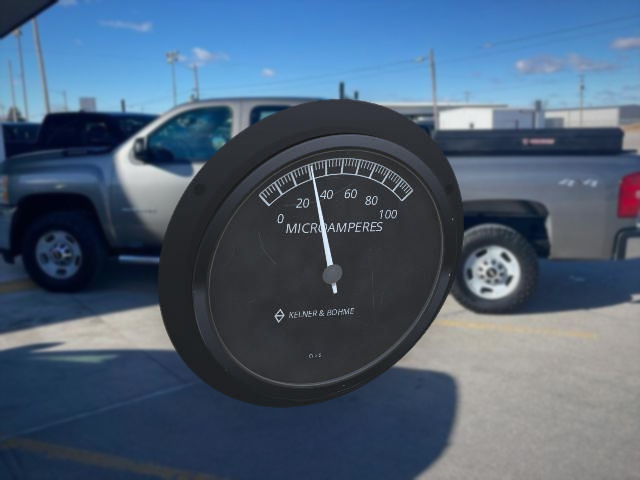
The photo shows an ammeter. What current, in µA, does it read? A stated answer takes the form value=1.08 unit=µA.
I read value=30 unit=µA
